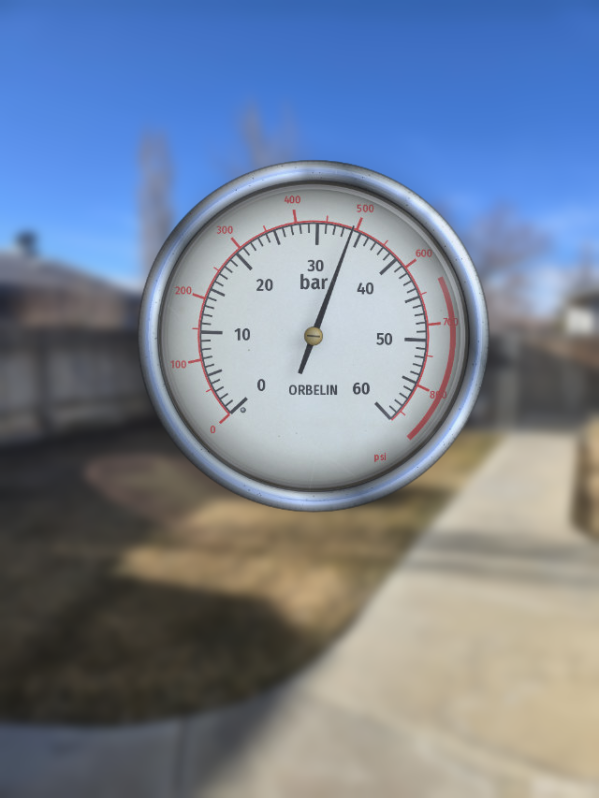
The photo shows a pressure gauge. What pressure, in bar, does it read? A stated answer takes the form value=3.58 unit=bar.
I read value=34 unit=bar
